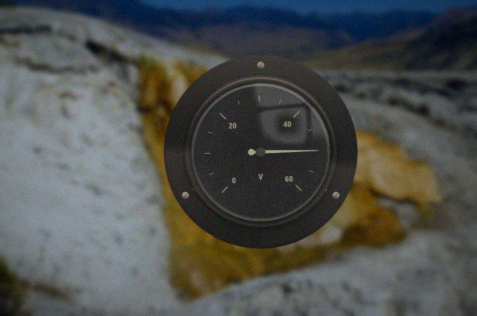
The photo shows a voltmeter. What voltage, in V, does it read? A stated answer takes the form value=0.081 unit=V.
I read value=50 unit=V
